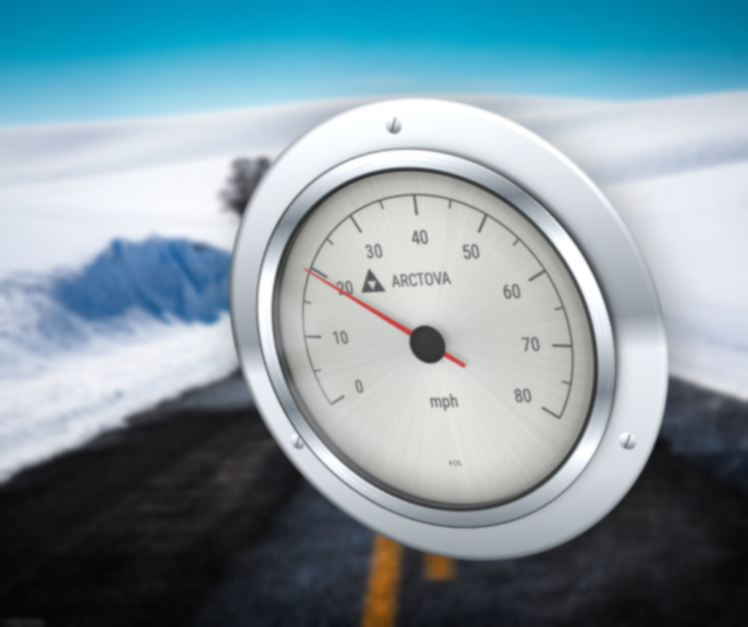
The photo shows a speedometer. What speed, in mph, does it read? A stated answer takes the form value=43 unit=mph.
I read value=20 unit=mph
